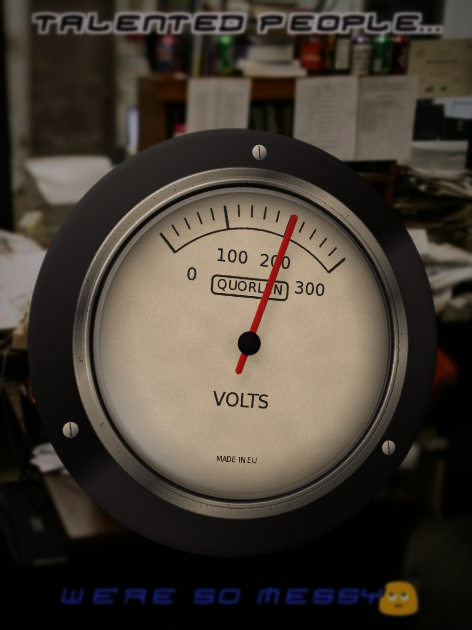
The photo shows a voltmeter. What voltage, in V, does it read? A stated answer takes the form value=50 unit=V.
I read value=200 unit=V
